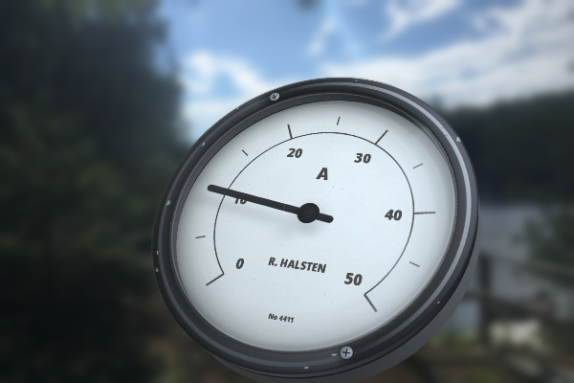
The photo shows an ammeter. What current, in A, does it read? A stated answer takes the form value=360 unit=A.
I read value=10 unit=A
